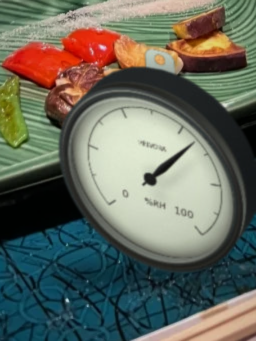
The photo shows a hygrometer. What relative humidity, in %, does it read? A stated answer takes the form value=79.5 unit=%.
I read value=65 unit=%
